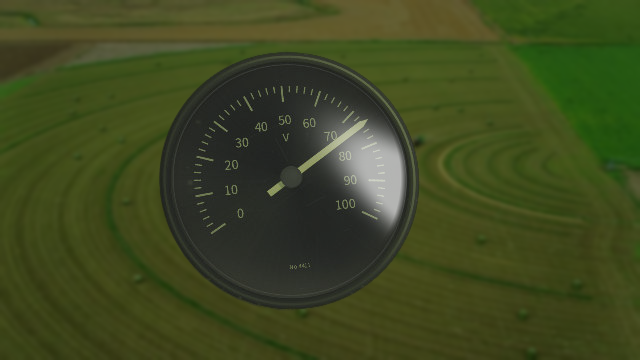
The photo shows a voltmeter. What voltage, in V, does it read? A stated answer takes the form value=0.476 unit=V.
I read value=74 unit=V
